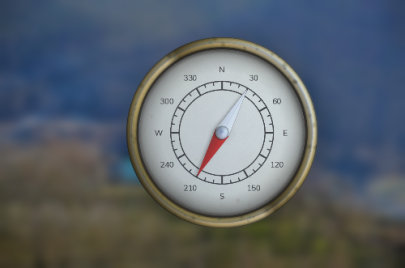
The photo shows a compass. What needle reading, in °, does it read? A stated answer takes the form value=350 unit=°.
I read value=210 unit=°
